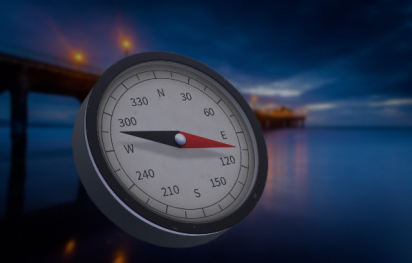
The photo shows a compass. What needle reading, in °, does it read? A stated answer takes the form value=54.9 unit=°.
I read value=105 unit=°
